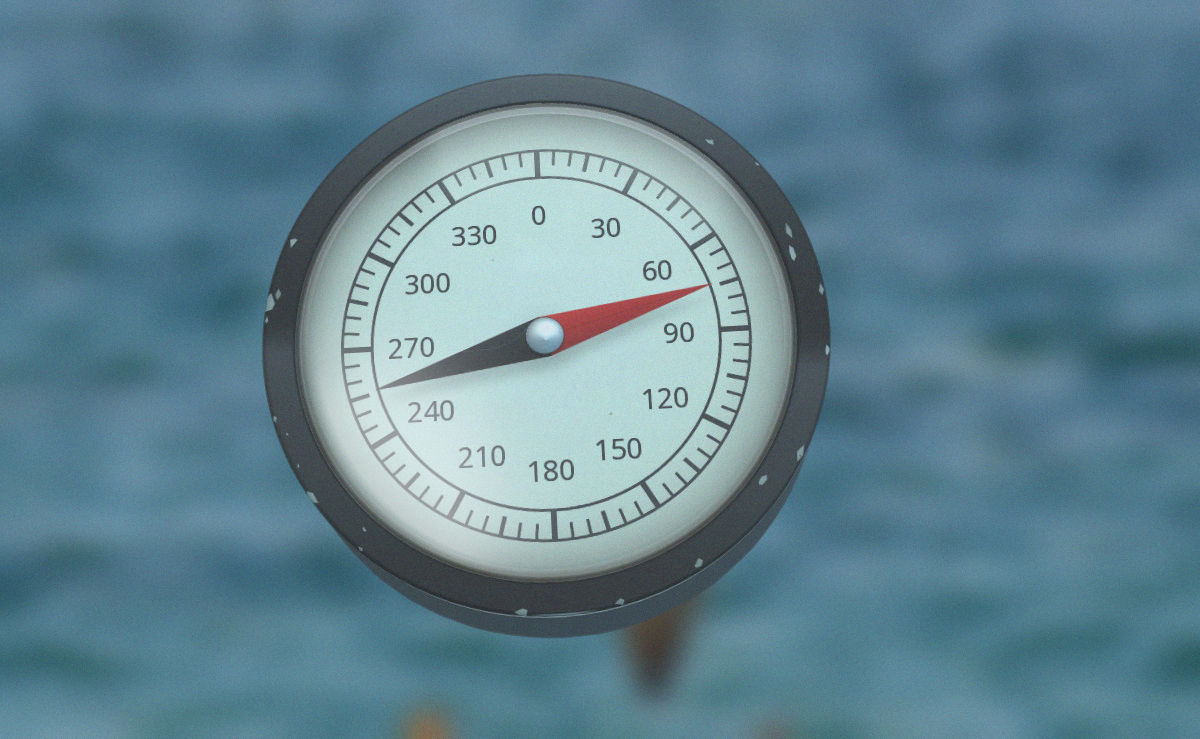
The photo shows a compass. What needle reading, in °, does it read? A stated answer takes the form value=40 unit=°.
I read value=75 unit=°
